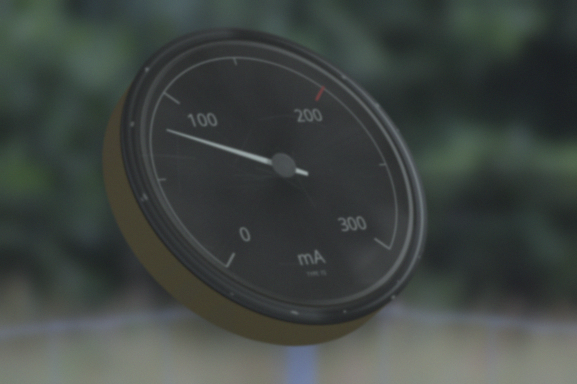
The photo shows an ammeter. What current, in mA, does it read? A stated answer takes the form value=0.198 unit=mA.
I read value=75 unit=mA
